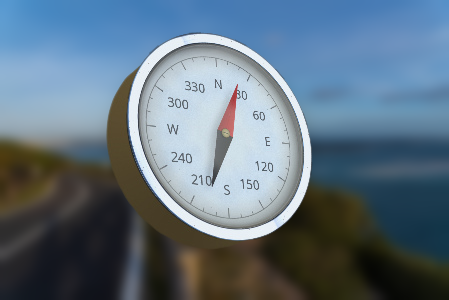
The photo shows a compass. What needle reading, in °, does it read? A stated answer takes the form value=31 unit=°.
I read value=20 unit=°
